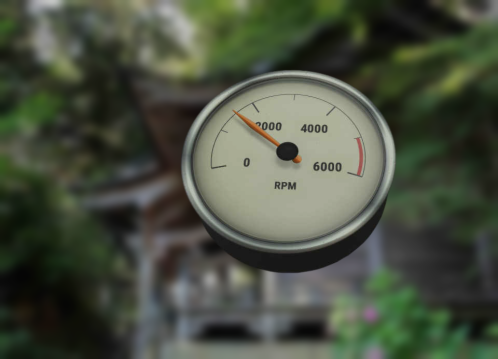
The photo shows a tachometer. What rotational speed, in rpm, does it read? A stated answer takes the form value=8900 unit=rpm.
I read value=1500 unit=rpm
